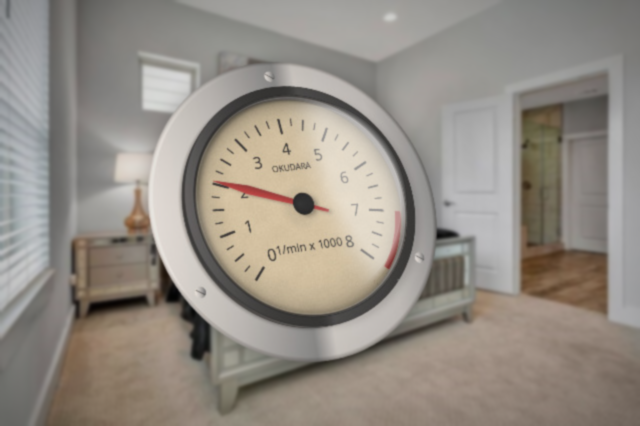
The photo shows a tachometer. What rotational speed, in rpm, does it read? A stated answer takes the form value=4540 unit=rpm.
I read value=2000 unit=rpm
